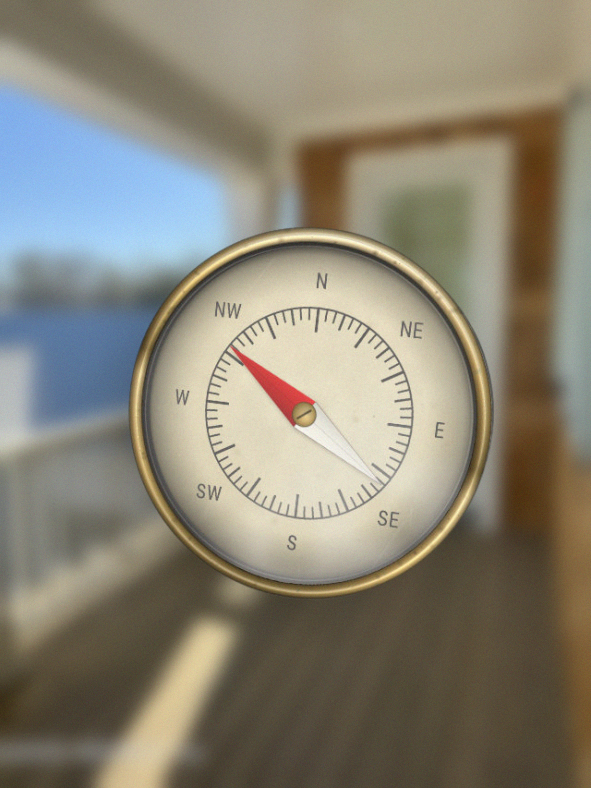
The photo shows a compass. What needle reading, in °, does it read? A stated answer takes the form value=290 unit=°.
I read value=305 unit=°
